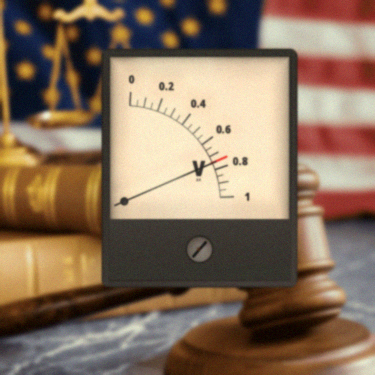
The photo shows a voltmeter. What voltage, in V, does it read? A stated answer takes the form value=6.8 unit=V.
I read value=0.75 unit=V
